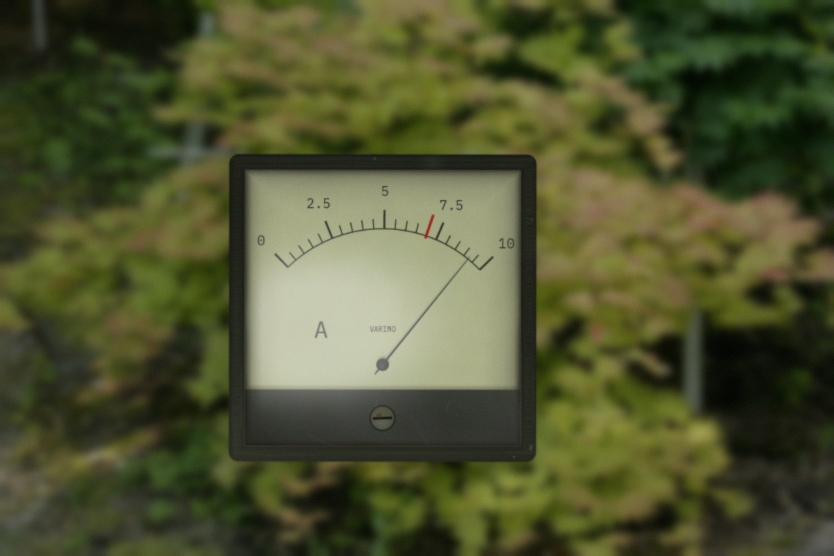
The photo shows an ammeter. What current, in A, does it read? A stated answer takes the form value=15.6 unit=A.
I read value=9.25 unit=A
